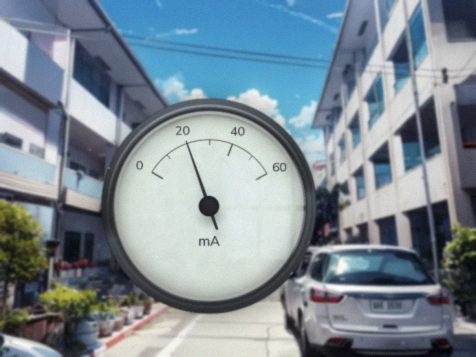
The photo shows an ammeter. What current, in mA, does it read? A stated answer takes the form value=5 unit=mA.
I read value=20 unit=mA
